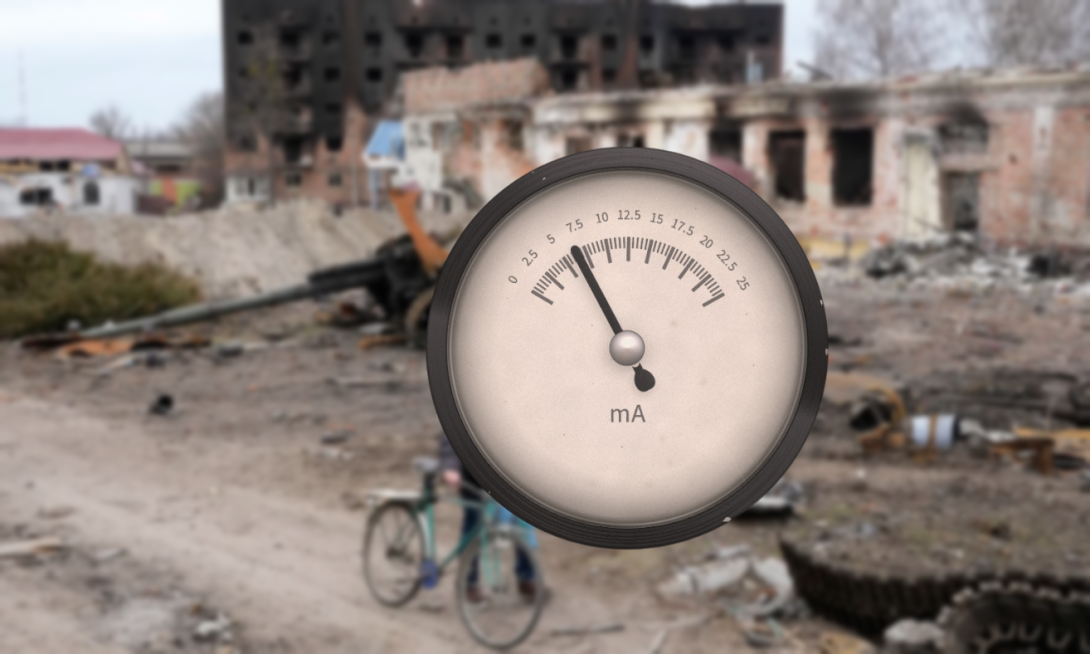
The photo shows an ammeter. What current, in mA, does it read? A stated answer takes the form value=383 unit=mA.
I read value=6.5 unit=mA
